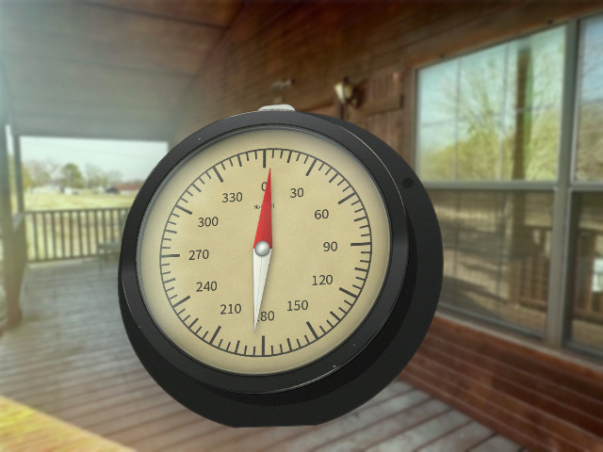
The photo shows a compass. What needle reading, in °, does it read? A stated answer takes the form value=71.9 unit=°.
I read value=5 unit=°
